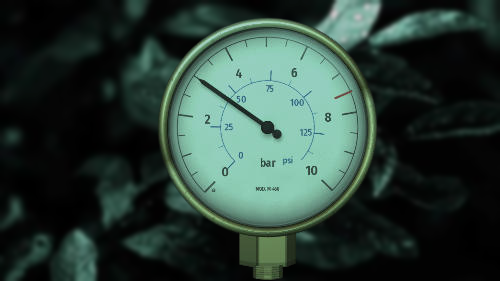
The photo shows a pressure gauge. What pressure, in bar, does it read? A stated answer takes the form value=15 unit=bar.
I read value=3 unit=bar
